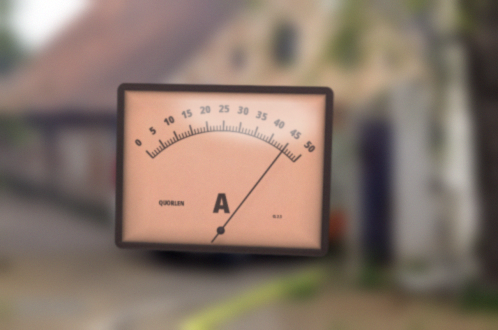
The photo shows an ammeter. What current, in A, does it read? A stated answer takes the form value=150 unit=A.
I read value=45 unit=A
